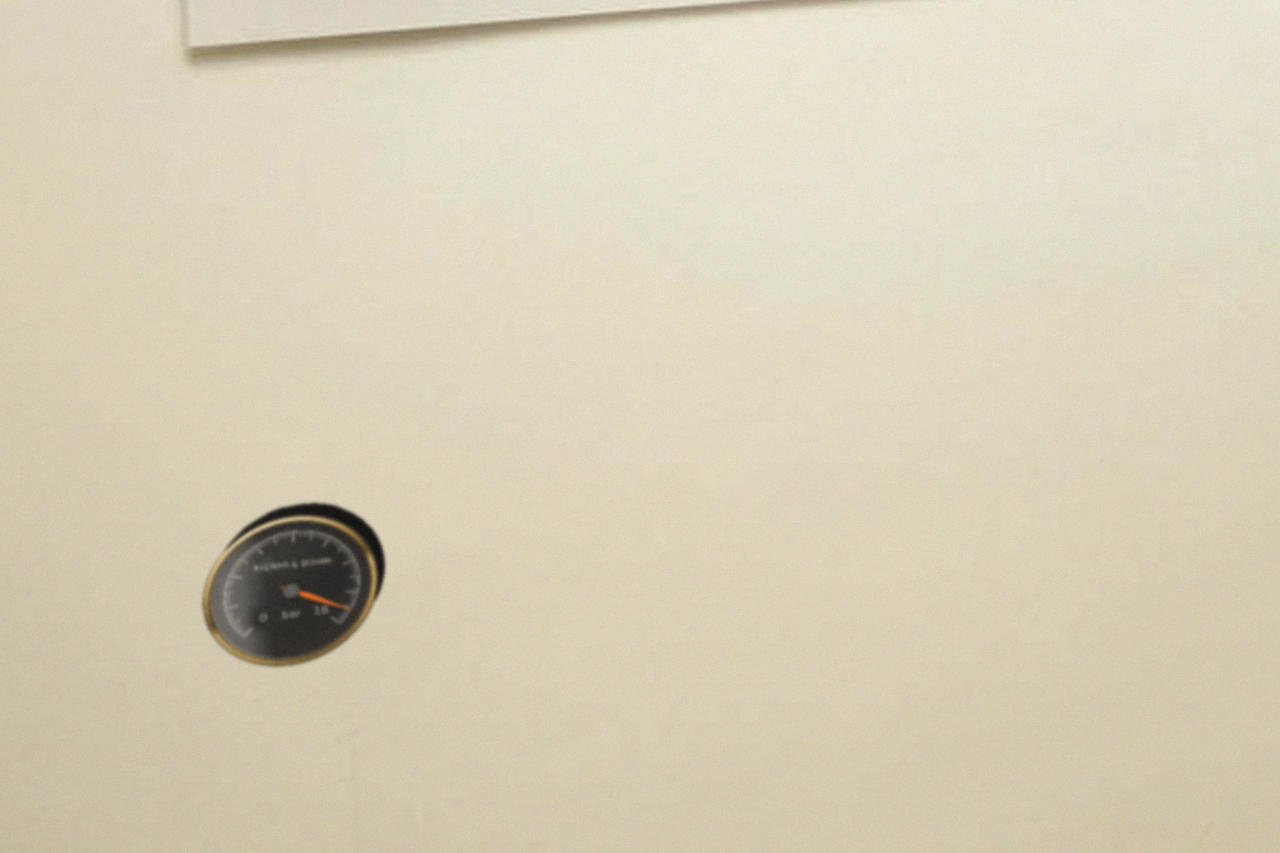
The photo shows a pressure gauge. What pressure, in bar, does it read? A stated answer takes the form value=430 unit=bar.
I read value=15 unit=bar
